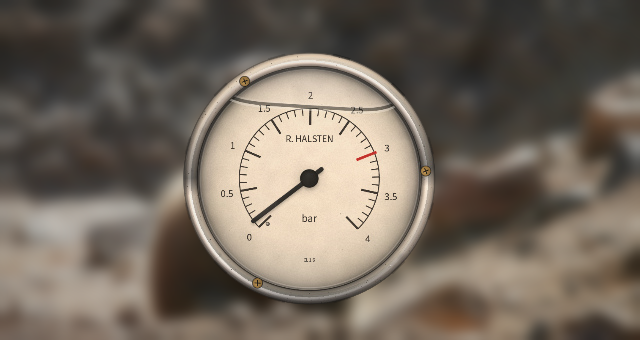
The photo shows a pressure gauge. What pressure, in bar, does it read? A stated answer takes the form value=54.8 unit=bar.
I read value=0.1 unit=bar
